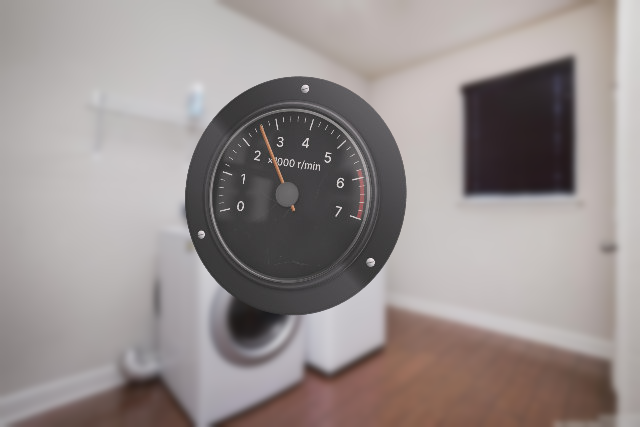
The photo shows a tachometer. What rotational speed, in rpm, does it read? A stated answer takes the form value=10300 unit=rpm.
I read value=2600 unit=rpm
